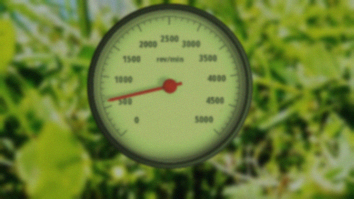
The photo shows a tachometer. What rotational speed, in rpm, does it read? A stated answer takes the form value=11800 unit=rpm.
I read value=600 unit=rpm
